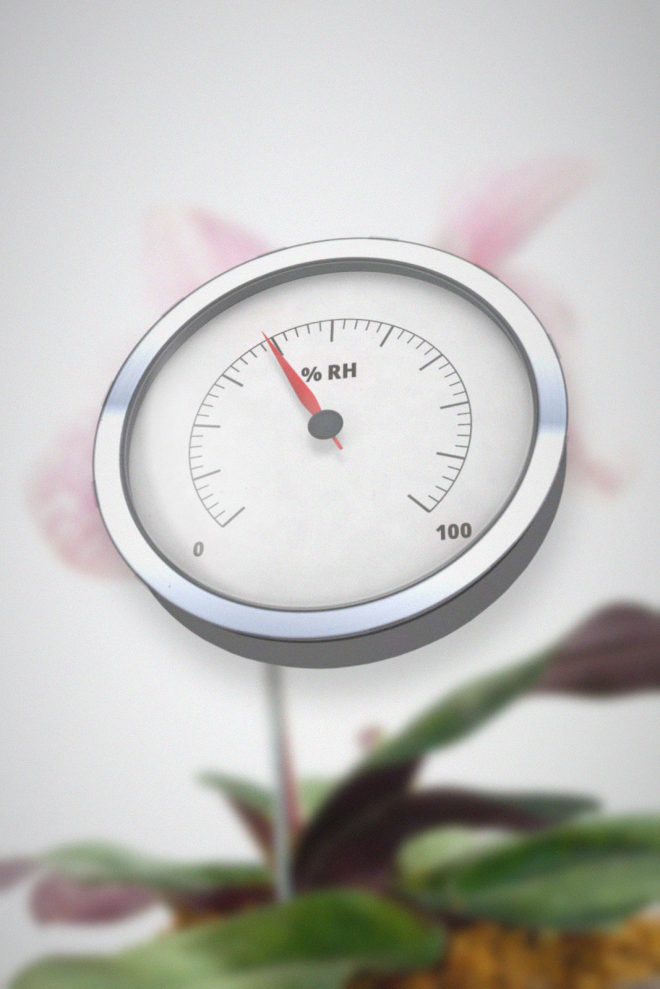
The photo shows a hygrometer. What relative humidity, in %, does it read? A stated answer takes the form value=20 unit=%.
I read value=39 unit=%
